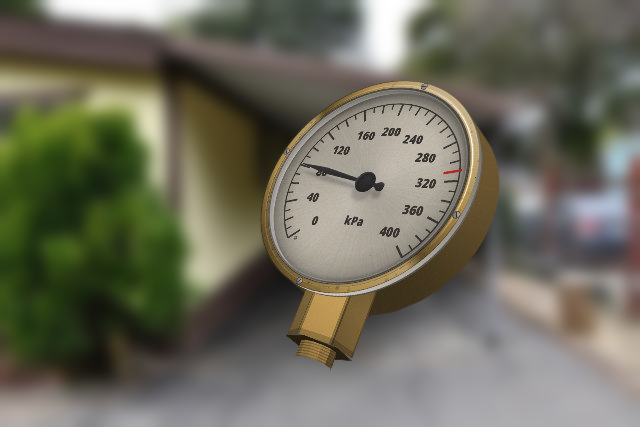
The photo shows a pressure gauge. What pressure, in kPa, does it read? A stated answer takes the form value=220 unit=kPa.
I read value=80 unit=kPa
